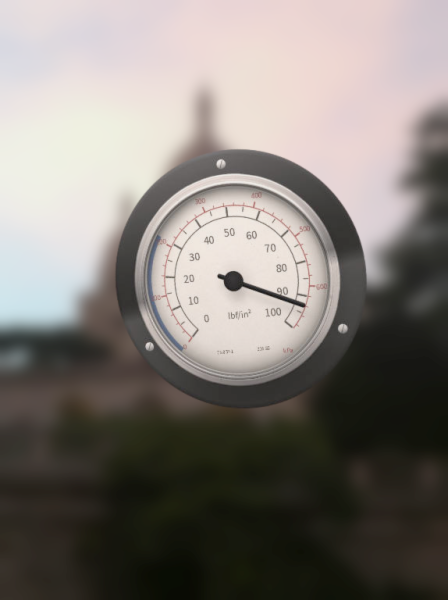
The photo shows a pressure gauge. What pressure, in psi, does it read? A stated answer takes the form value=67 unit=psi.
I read value=92.5 unit=psi
